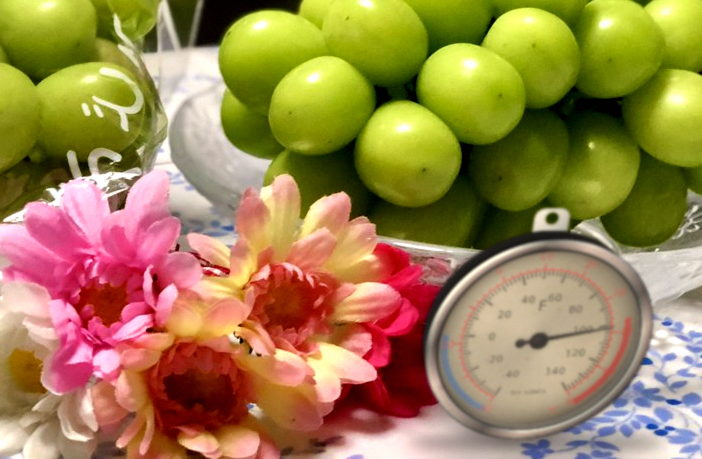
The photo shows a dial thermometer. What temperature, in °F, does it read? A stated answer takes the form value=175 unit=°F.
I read value=100 unit=°F
